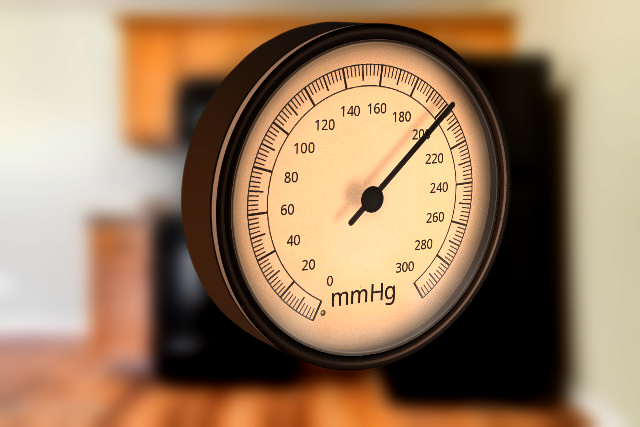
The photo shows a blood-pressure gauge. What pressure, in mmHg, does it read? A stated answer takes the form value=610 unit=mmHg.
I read value=200 unit=mmHg
